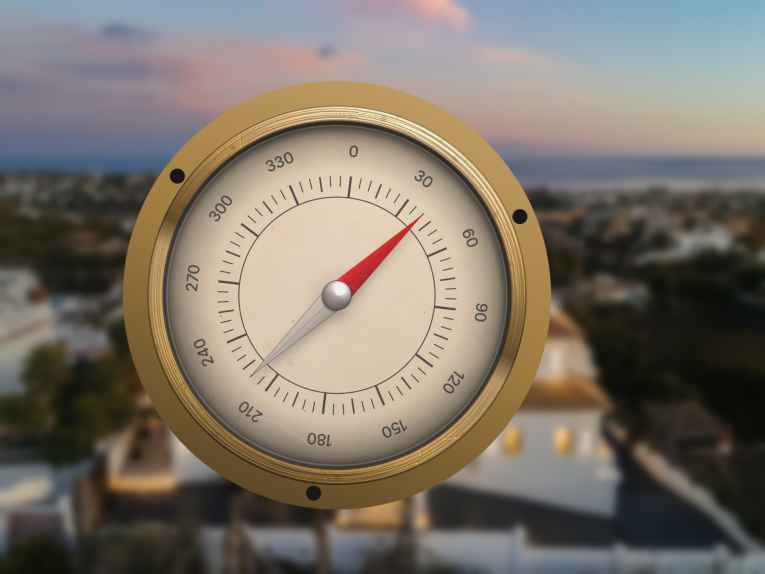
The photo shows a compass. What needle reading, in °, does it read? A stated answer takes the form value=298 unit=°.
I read value=40 unit=°
